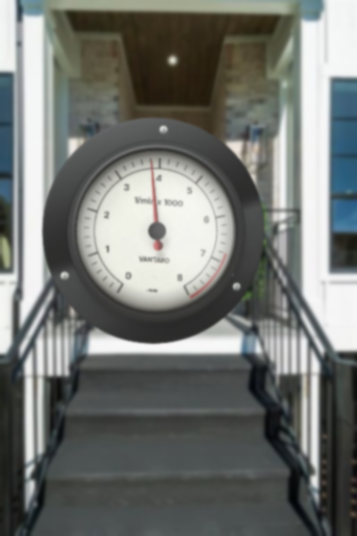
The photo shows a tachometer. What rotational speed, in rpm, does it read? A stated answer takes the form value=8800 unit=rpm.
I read value=3800 unit=rpm
